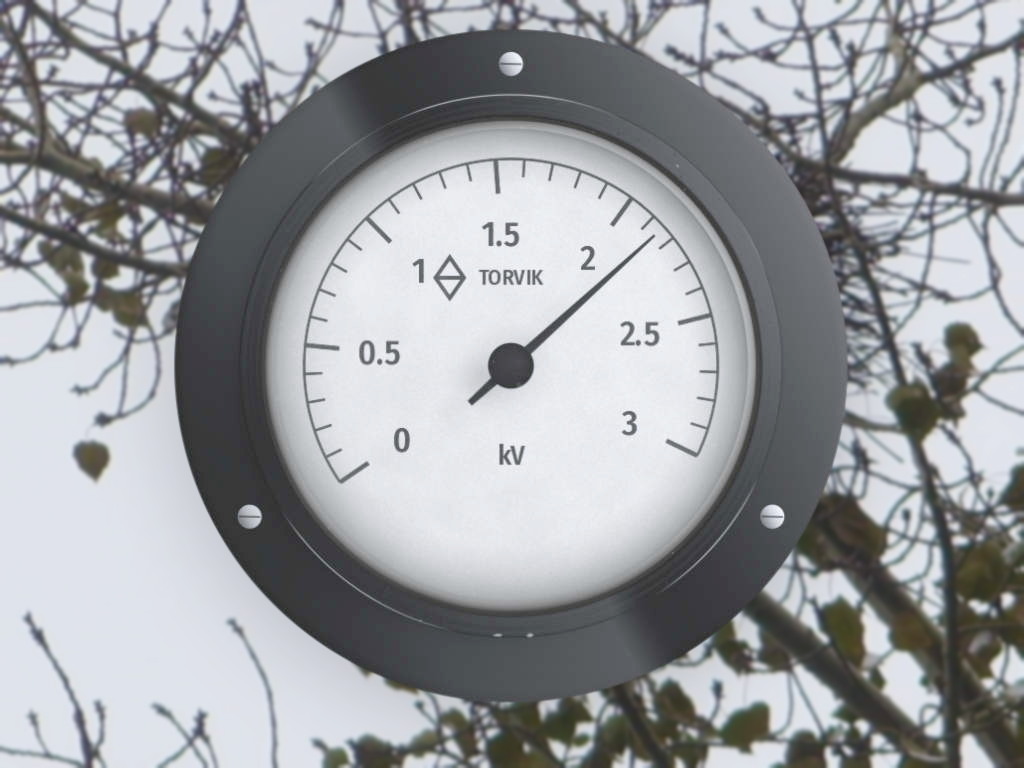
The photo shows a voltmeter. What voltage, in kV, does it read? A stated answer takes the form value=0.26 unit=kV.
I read value=2.15 unit=kV
